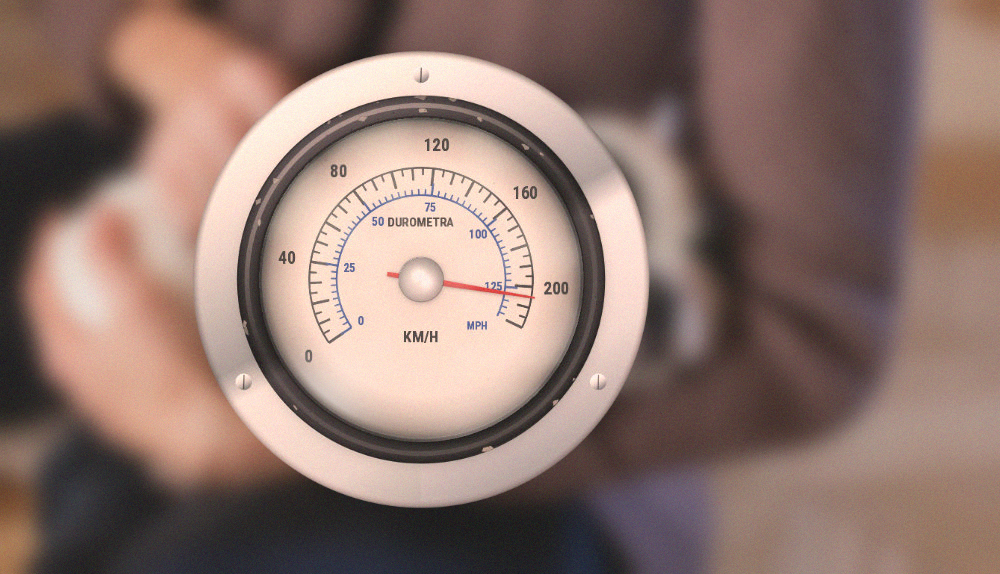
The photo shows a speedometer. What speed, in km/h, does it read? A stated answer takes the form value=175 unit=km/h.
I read value=205 unit=km/h
